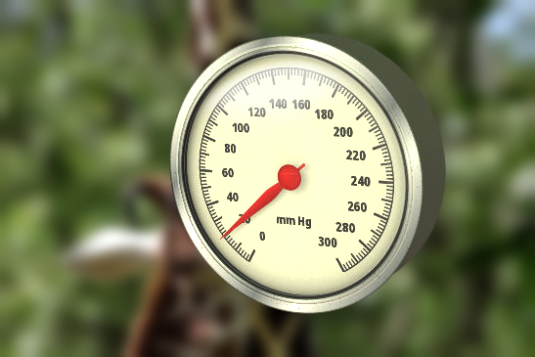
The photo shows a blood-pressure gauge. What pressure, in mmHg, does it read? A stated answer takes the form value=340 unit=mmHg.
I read value=20 unit=mmHg
